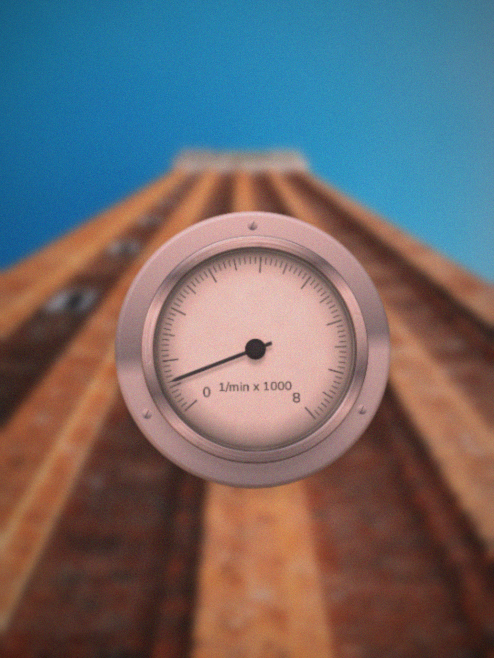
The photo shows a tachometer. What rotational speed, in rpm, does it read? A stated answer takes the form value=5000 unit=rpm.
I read value=600 unit=rpm
